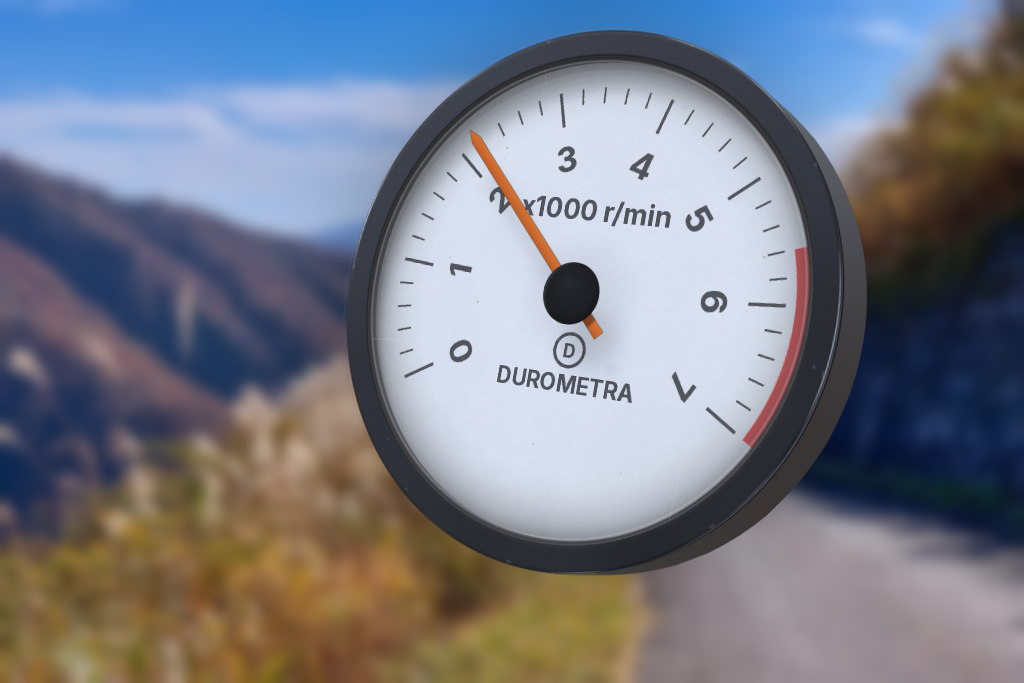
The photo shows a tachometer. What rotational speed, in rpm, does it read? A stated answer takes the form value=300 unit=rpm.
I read value=2200 unit=rpm
